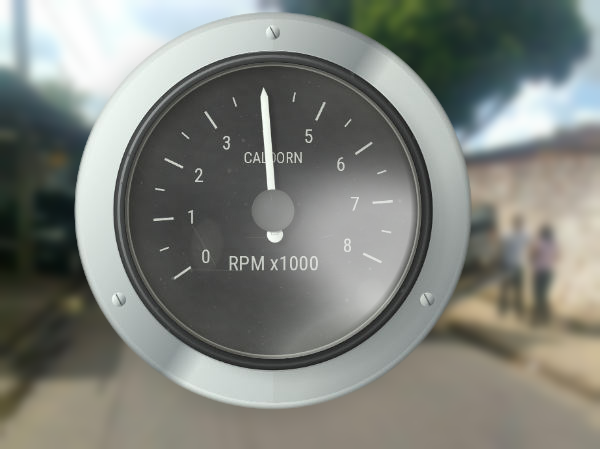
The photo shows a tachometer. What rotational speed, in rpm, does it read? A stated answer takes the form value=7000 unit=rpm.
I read value=4000 unit=rpm
